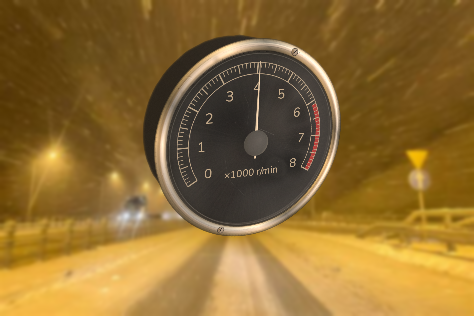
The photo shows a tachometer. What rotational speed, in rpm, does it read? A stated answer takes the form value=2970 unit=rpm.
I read value=4000 unit=rpm
